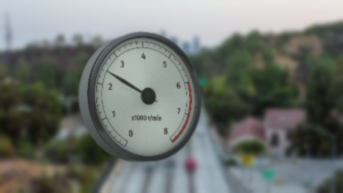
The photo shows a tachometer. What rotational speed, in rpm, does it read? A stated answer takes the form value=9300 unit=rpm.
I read value=2400 unit=rpm
